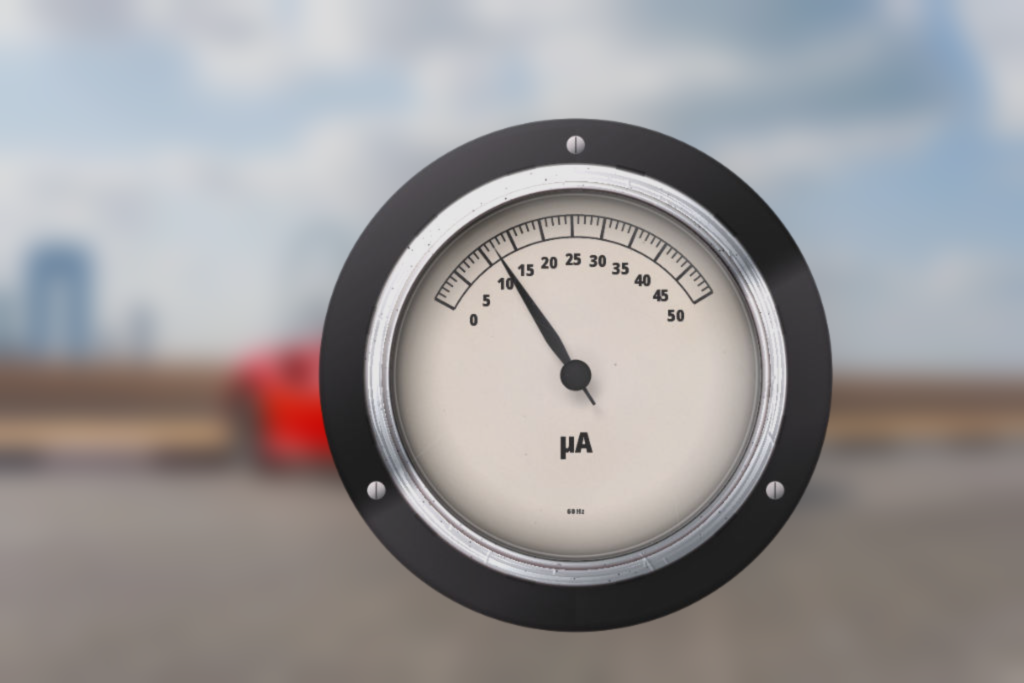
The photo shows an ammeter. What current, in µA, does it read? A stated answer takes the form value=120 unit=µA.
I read value=12 unit=µA
